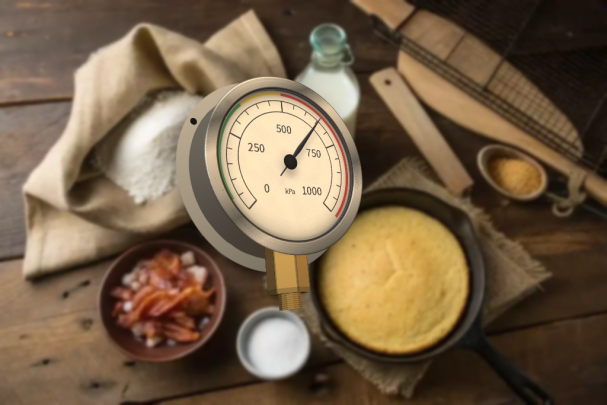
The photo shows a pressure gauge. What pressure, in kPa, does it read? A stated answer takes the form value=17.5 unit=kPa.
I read value=650 unit=kPa
